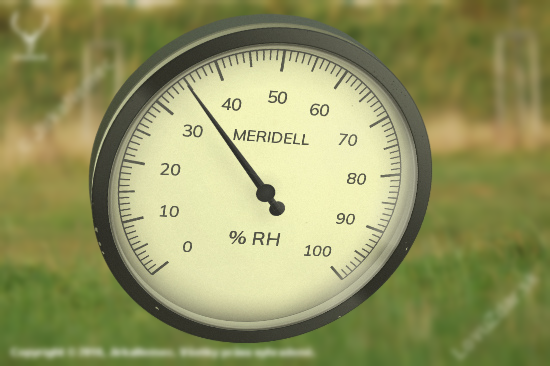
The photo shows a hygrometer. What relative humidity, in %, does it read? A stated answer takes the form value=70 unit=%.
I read value=35 unit=%
